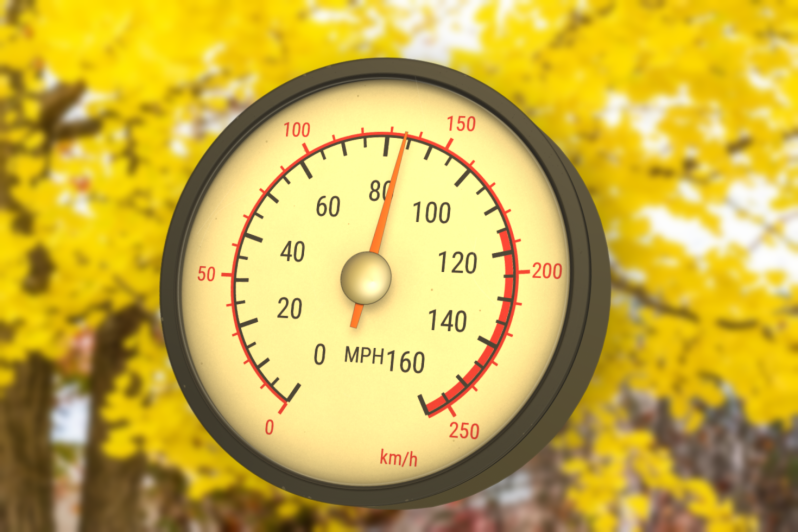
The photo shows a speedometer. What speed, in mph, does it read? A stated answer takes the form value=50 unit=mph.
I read value=85 unit=mph
